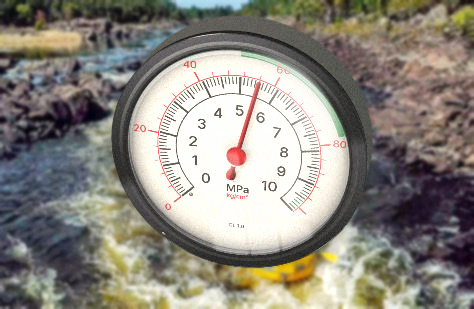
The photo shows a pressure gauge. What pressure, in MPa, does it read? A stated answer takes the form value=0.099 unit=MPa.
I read value=5.5 unit=MPa
